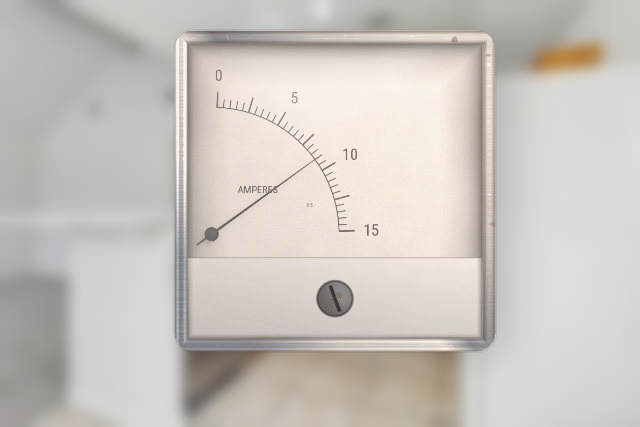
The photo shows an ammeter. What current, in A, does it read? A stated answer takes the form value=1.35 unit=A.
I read value=9 unit=A
